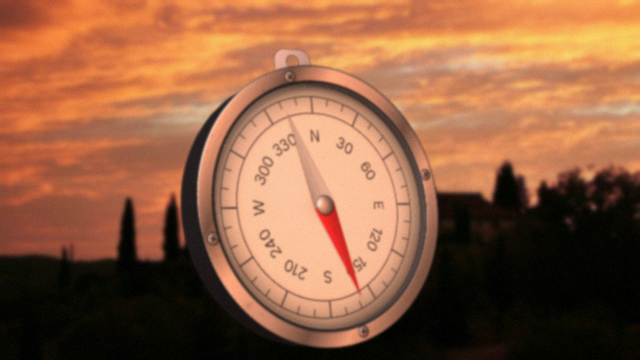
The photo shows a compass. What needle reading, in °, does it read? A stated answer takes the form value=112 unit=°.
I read value=160 unit=°
